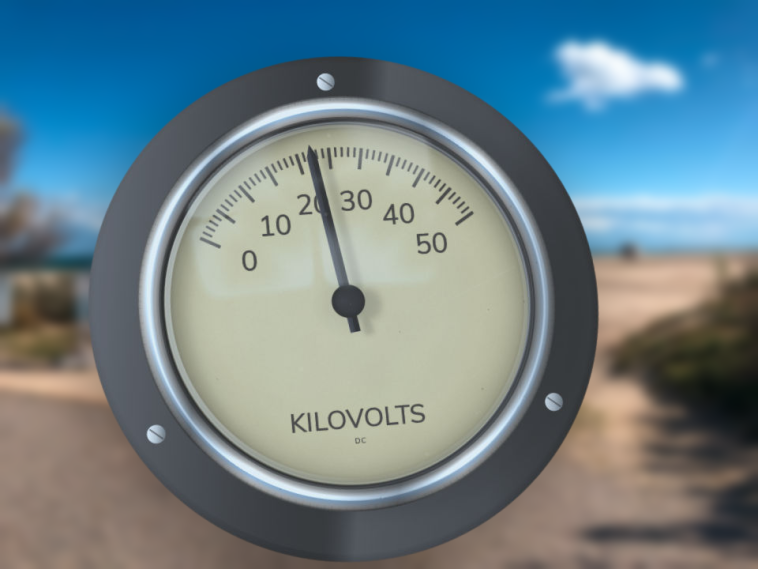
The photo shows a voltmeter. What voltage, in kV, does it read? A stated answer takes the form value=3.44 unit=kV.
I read value=22 unit=kV
